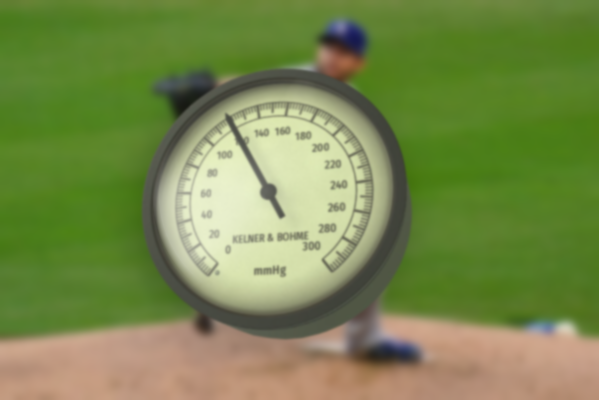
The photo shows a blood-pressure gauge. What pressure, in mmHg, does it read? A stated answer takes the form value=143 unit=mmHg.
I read value=120 unit=mmHg
